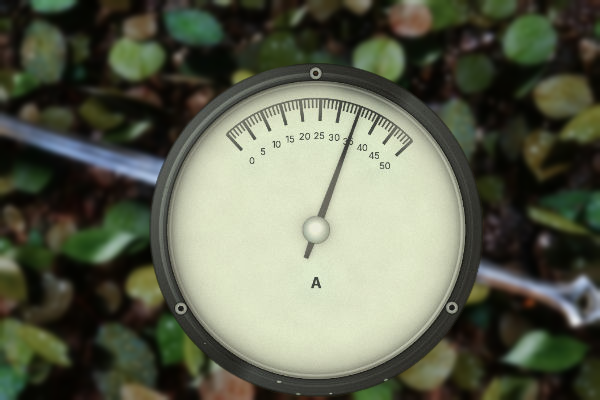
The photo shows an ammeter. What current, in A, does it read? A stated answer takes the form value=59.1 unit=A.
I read value=35 unit=A
